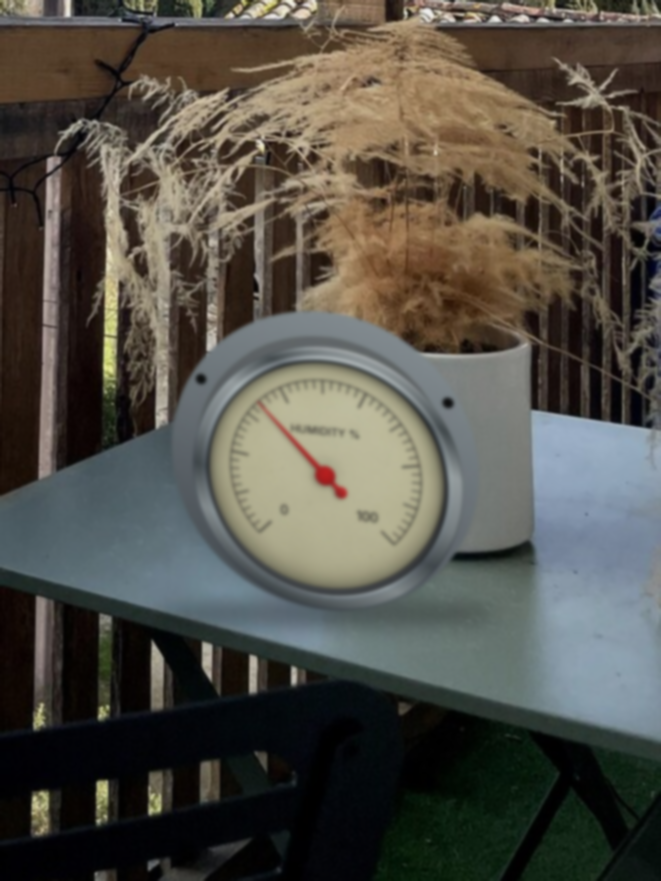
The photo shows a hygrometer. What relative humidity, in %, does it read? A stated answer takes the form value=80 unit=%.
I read value=34 unit=%
